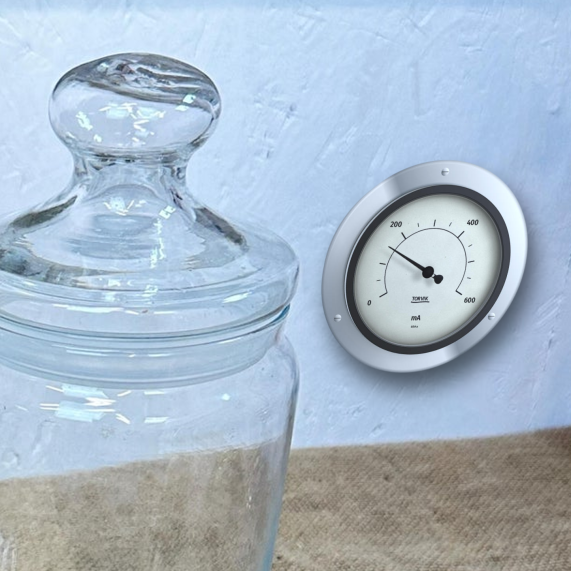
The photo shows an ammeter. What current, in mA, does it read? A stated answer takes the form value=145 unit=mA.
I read value=150 unit=mA
